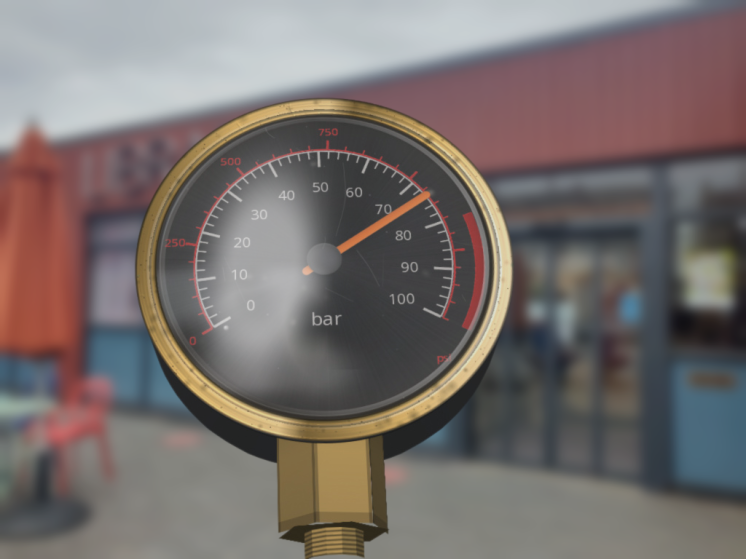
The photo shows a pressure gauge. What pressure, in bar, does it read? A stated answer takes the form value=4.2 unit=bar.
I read value=74 unit=bar
